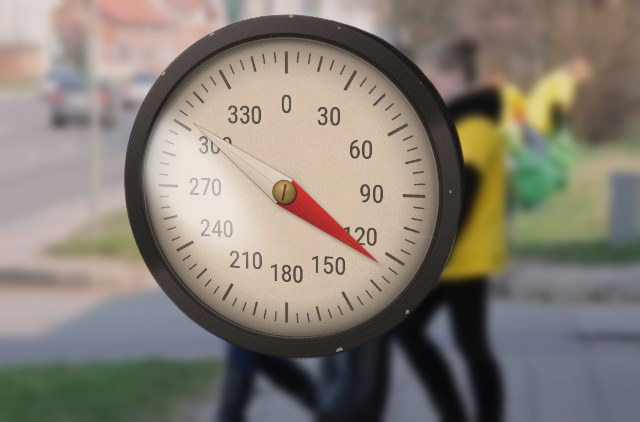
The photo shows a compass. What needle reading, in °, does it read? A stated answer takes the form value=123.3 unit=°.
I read value=125 unit=°
